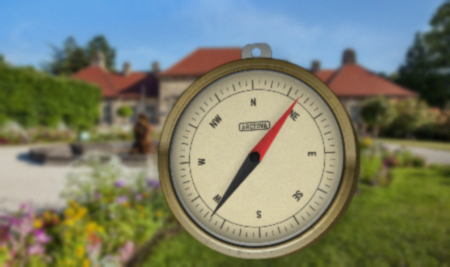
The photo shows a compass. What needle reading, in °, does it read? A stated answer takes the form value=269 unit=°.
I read value=40 unit=°
